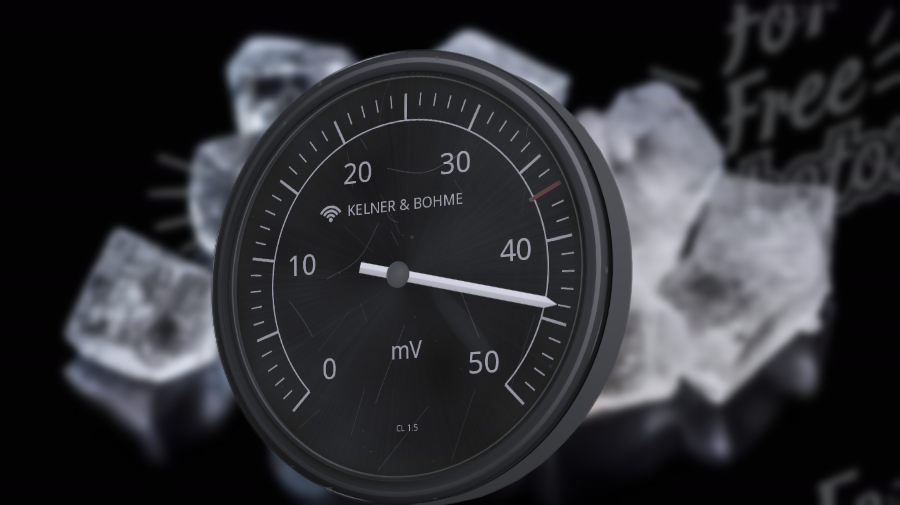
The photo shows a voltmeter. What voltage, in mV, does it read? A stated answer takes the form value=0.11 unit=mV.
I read value=44 unit=mV
